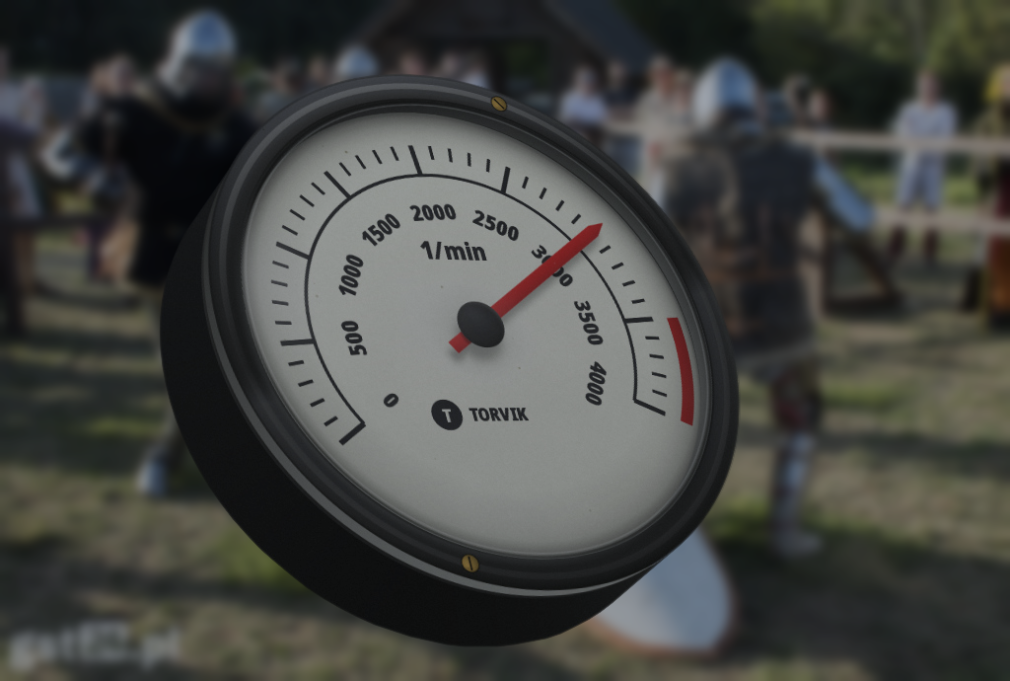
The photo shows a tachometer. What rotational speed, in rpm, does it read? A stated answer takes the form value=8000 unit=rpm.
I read value=3000 unit=rpm
